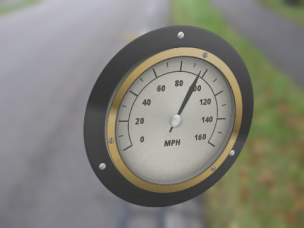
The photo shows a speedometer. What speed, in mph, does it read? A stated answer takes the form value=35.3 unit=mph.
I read value=95 unit=mph
